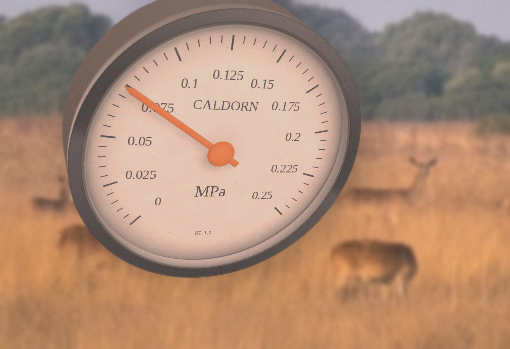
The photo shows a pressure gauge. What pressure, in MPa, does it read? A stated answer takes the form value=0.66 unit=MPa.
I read value=0.075 unit=MPa
